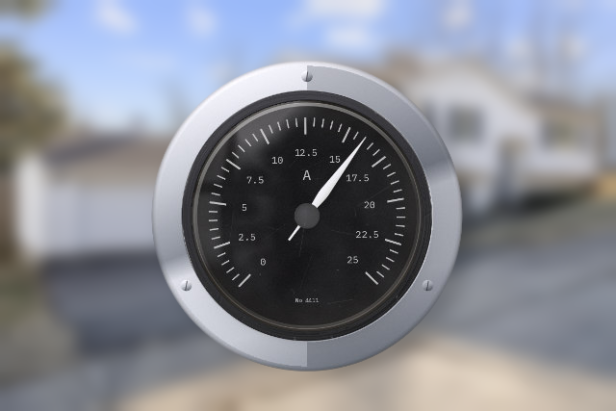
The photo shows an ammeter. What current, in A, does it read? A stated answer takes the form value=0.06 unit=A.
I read value=16 unit=A
